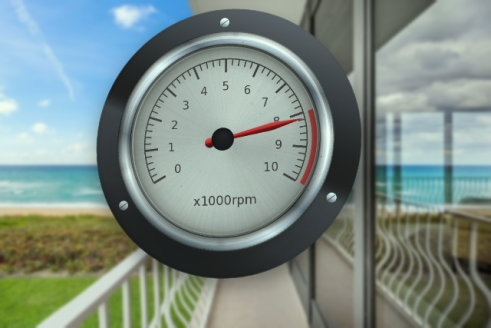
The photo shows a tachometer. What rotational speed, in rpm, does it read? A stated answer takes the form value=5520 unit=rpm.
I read value=8200 unit=rpm
